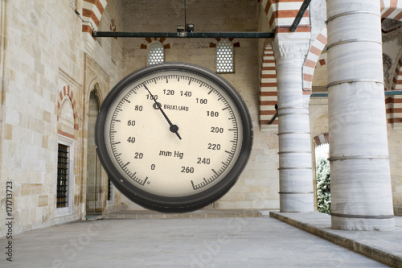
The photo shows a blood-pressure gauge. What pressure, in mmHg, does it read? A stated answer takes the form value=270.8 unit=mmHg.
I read value=100 unit=mmHg
